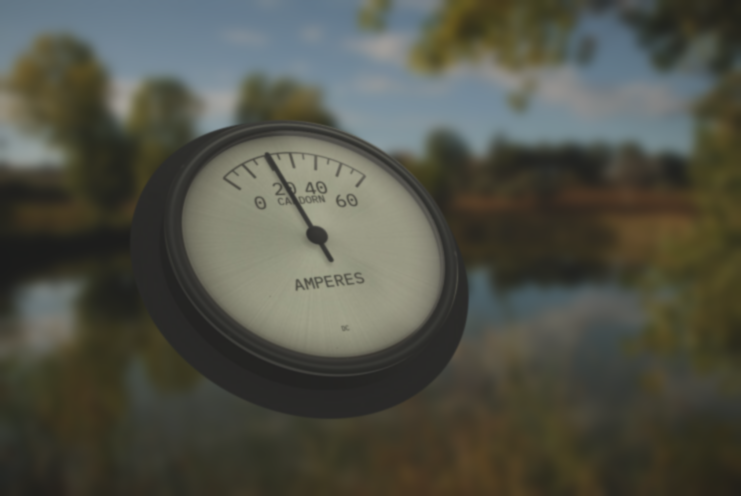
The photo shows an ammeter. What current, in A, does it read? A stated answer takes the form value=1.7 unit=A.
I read value=20 unit=A
